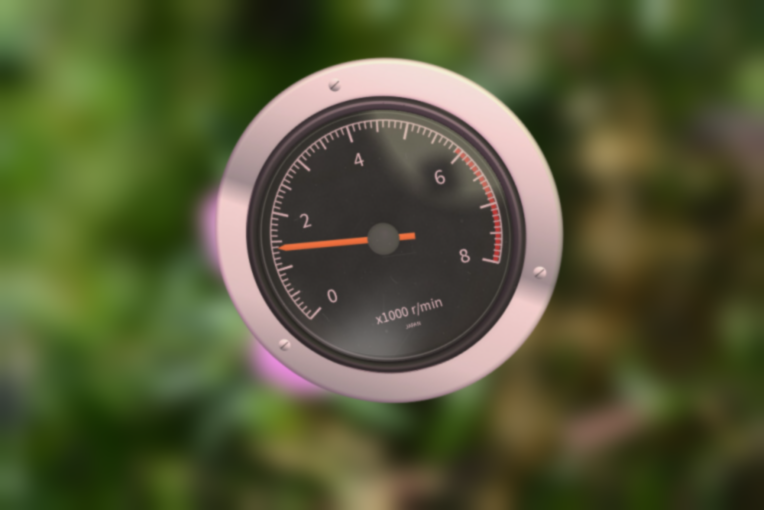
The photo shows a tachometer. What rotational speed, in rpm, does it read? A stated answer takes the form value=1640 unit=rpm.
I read value=1400 unit=rpm
